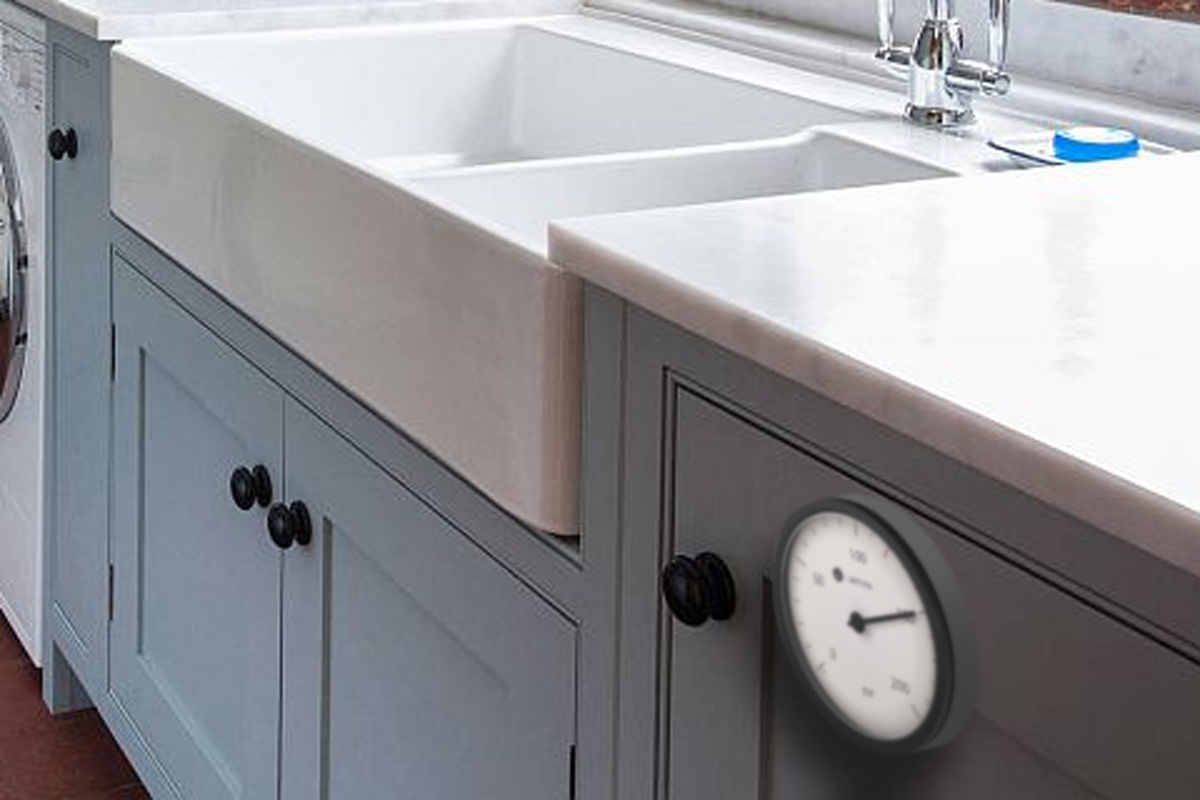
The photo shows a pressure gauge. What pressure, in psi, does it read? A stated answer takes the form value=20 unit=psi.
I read value=150 unit=psi
